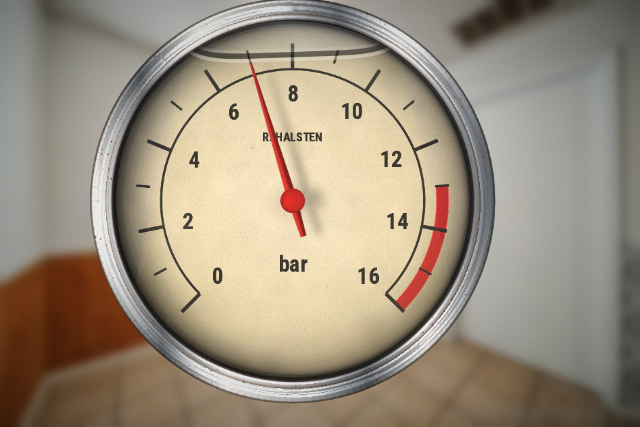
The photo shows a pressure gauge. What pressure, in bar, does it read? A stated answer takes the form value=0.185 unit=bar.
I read value=7 unit=bar
